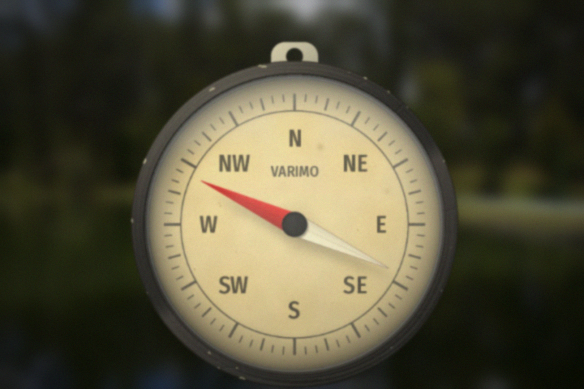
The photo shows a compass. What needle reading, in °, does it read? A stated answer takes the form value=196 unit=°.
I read value=295 unit=°
